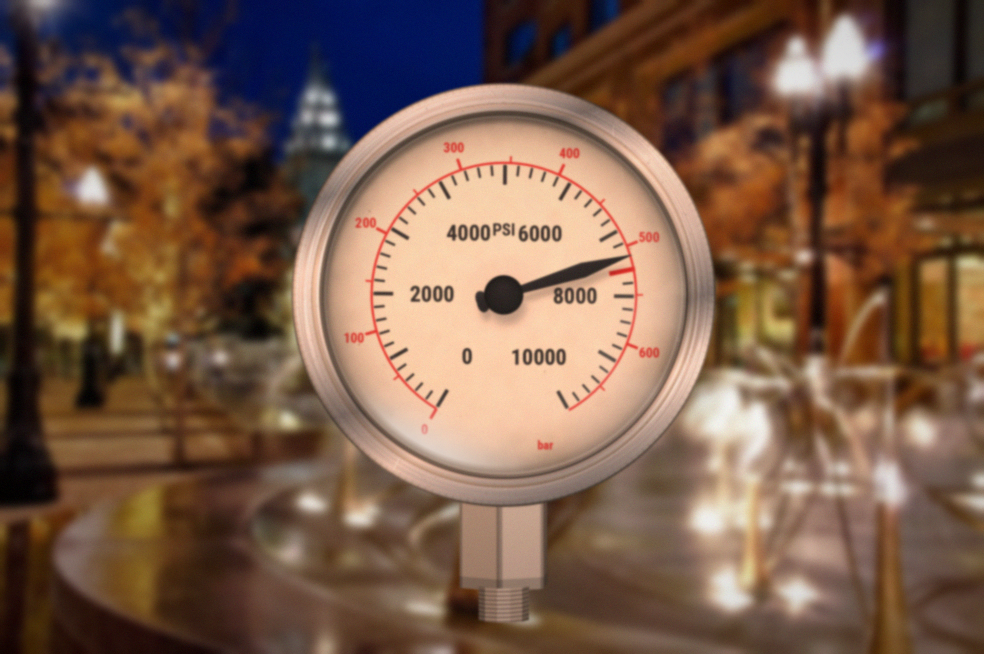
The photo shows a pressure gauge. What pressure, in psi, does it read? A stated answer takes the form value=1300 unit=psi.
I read value=7400 unit=psi
